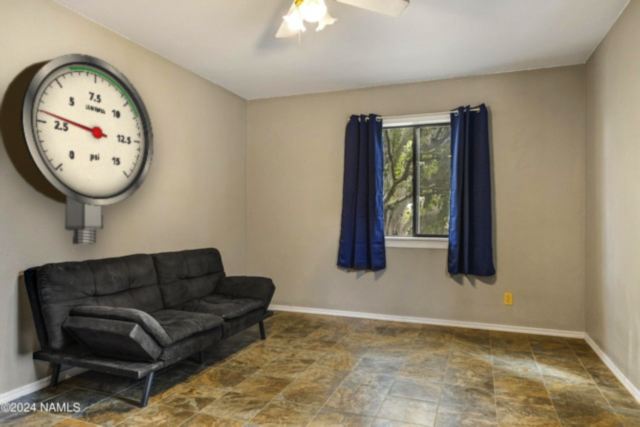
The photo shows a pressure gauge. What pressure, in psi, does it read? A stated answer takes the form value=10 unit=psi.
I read value=3 unit=psi
